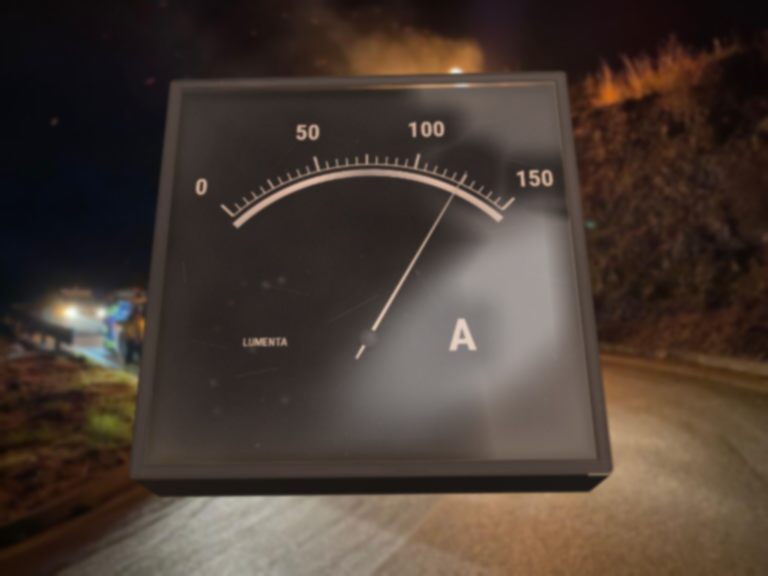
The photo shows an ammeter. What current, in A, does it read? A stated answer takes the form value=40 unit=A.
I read value=125 unit=A
